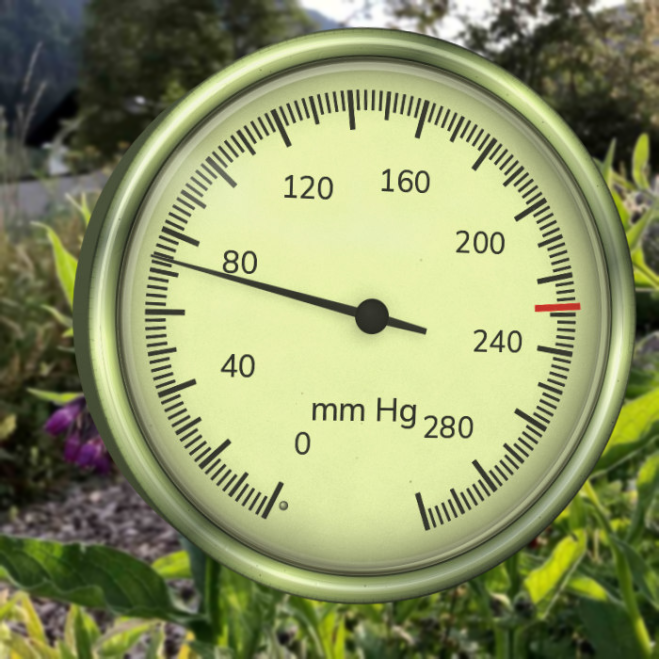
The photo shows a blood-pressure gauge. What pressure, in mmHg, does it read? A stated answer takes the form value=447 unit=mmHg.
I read value=73 unit=mmHg
